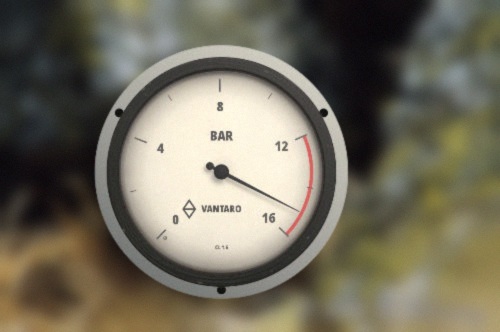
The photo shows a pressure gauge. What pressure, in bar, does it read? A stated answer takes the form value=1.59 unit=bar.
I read value=15 unit=bar
